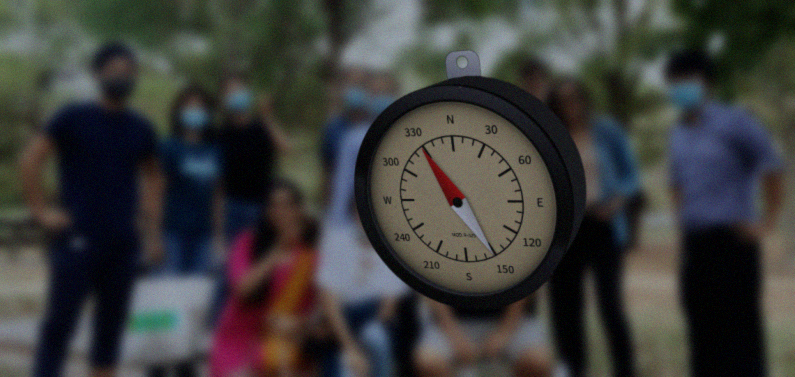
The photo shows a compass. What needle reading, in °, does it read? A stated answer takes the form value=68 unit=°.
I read value=330 unit=°
